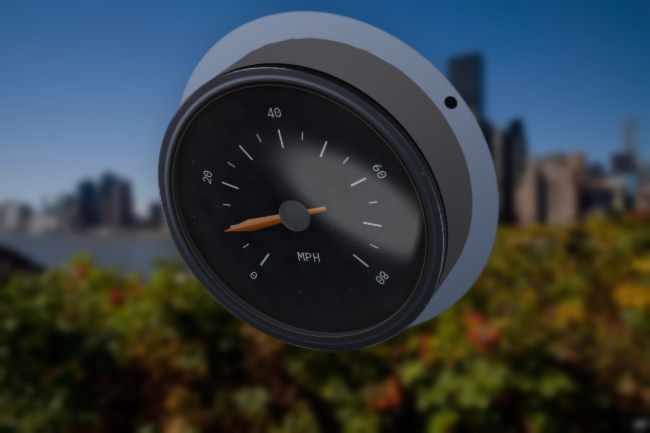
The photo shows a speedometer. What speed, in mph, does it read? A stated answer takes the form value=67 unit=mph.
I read value=10 unit=mph
